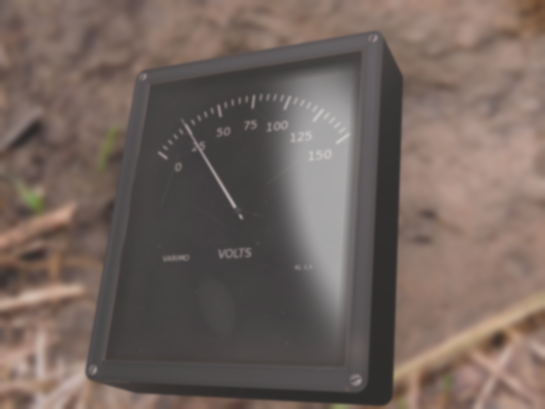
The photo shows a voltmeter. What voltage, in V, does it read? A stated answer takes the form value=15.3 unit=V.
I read value=25 unit=V
